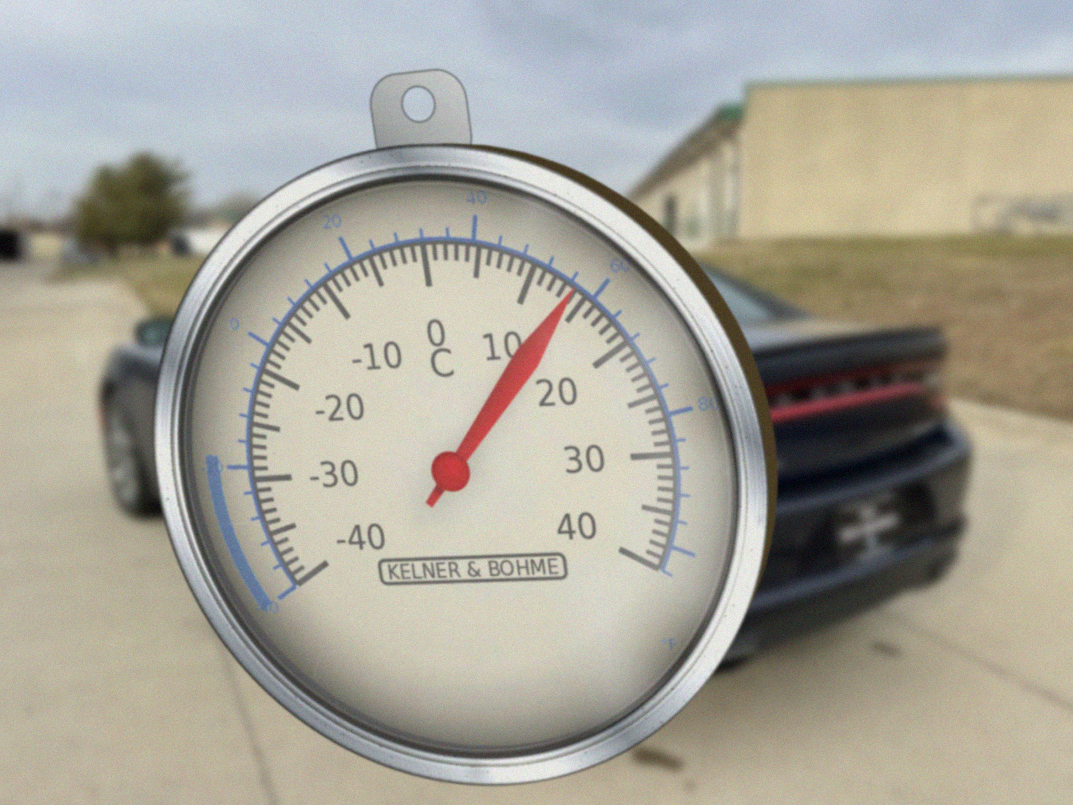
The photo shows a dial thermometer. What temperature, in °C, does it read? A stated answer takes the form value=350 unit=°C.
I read value=14 unit=°C
